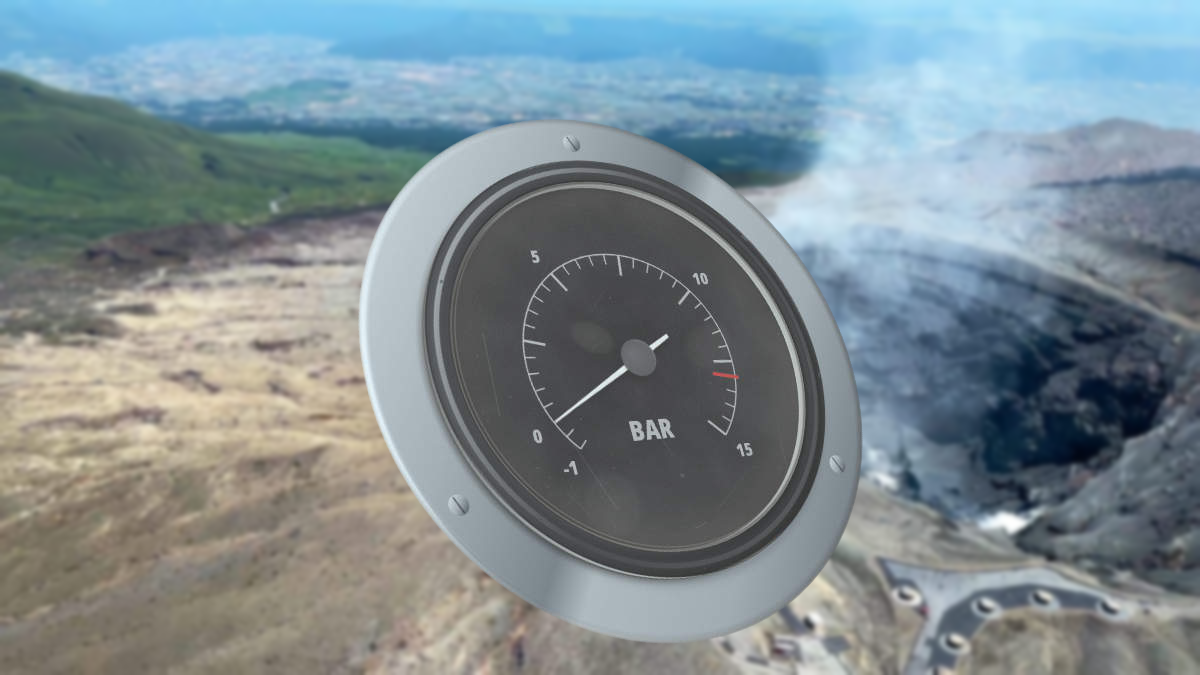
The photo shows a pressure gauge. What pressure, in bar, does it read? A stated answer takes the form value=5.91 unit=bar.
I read value=0 unit=bar
